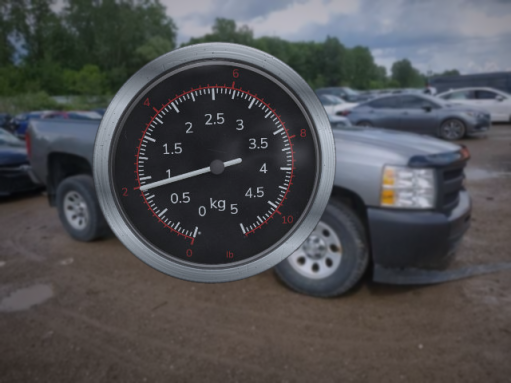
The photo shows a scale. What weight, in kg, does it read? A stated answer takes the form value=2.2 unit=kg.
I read value=0.9 unit=kg
